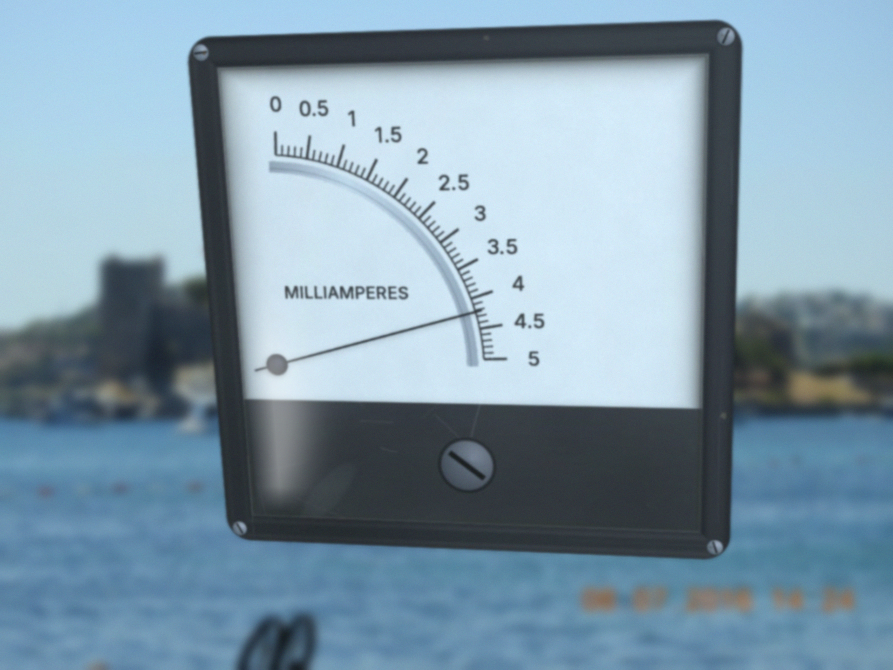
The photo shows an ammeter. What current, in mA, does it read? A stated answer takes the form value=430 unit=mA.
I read value=4.2 unit=mA
